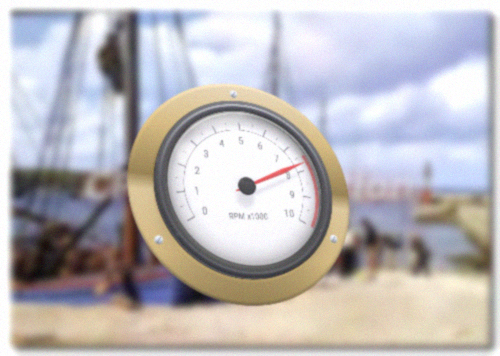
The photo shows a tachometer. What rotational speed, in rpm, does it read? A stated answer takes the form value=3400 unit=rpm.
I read value=7750 unit=rpm
